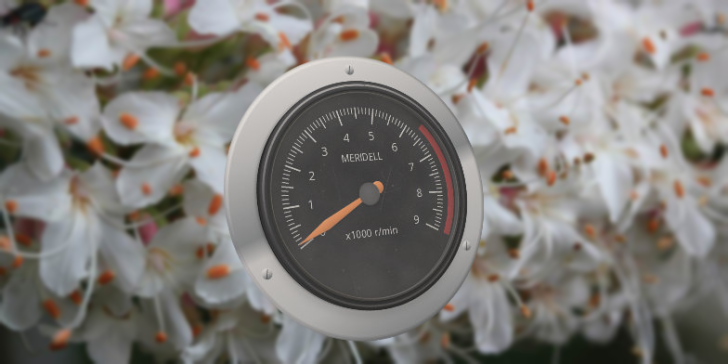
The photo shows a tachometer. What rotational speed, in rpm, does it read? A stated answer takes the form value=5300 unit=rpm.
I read value=100 unit=rpm
